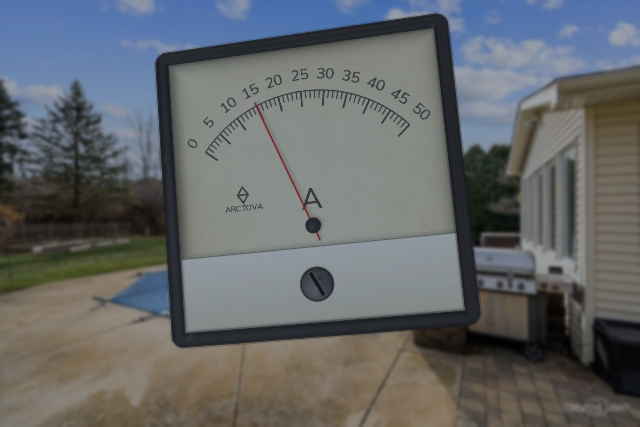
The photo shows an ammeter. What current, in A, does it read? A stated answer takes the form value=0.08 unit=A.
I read value=15 unit=A
